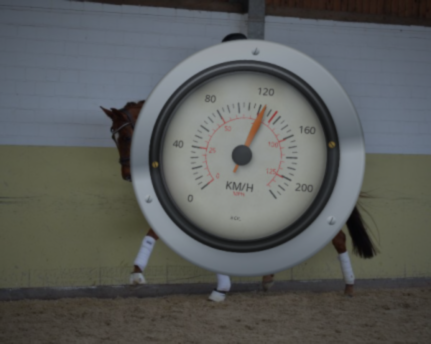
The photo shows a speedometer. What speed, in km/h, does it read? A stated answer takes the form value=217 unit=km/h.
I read value=125 unit=km/h
